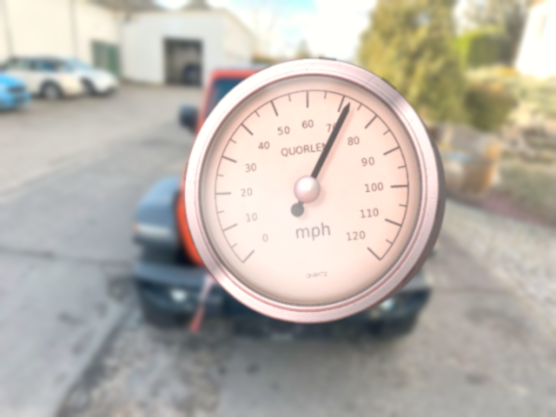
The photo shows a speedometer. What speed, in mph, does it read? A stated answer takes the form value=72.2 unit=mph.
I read value=72.5 unit=mph
